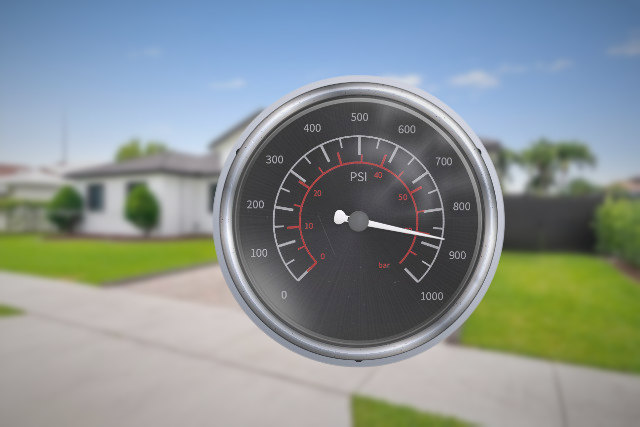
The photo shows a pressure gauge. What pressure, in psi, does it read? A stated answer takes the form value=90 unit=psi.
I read value=875 unit=psi
